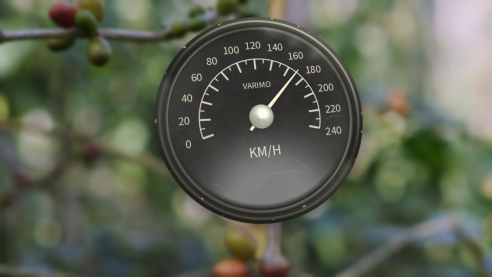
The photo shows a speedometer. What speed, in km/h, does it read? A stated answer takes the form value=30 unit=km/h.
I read value=170 unit=km/h
